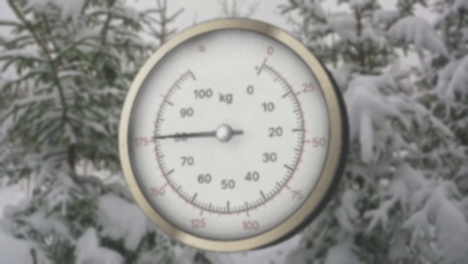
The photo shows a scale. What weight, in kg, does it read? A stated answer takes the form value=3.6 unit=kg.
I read value=80 unit=kg
